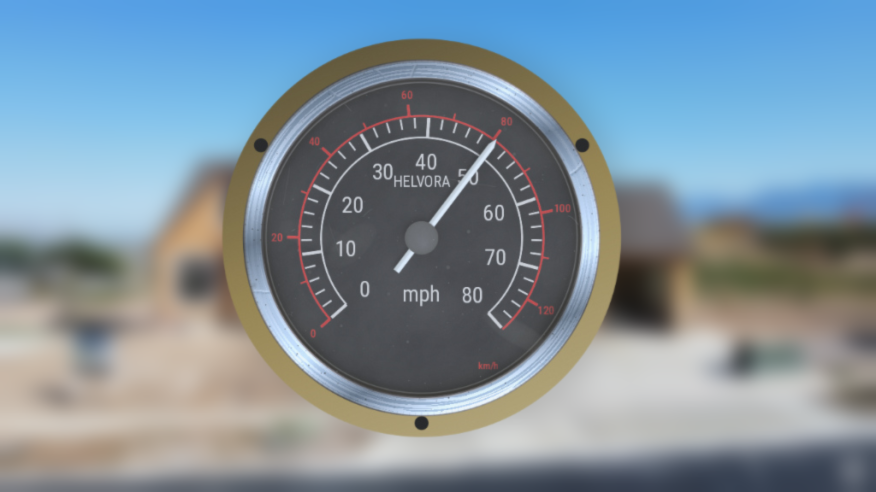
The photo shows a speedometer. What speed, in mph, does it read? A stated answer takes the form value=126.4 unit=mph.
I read value=50 unit=mph
